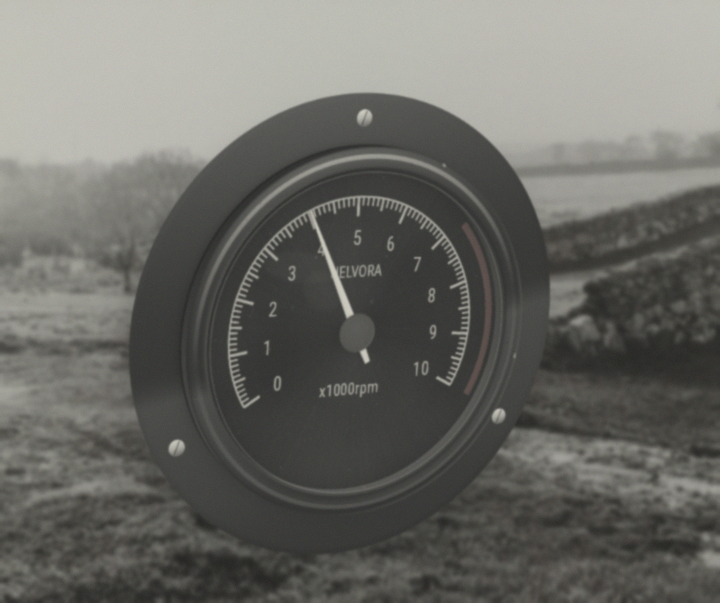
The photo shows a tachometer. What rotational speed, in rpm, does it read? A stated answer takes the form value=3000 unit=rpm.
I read value=4000 unit=rpm
